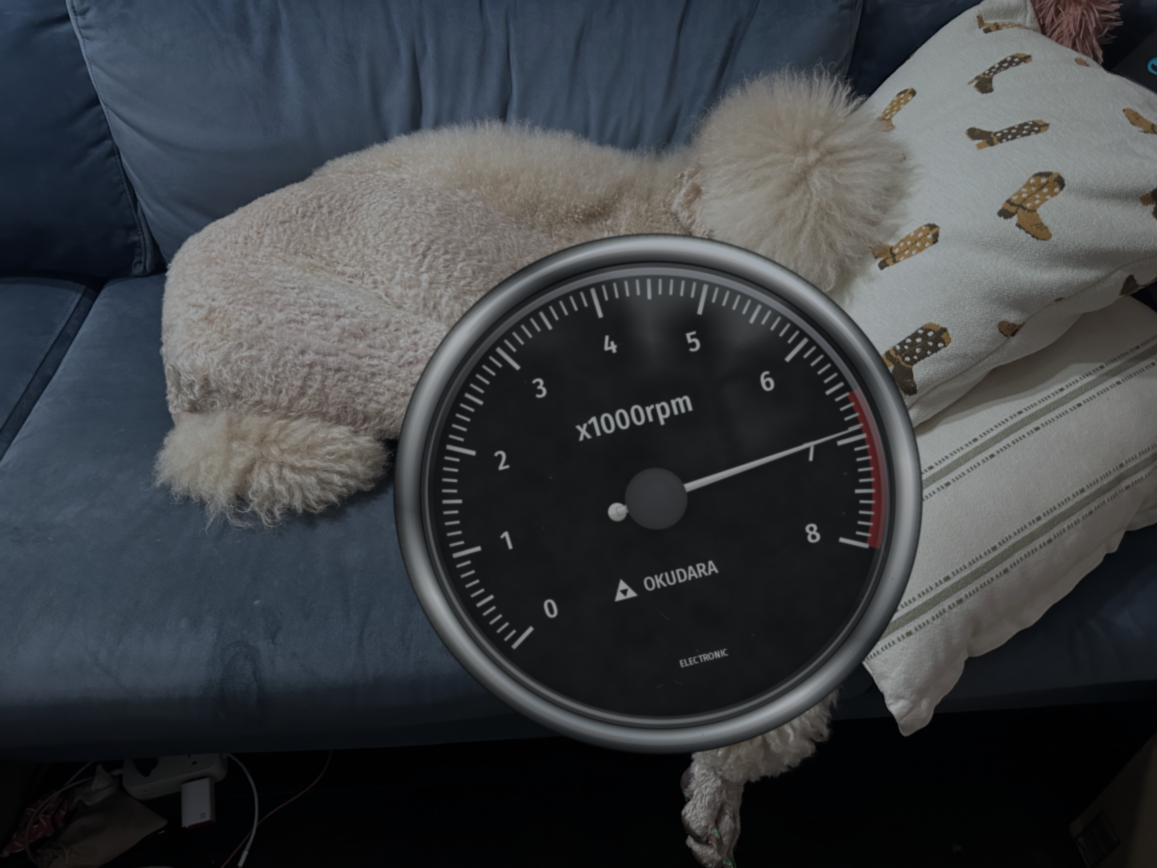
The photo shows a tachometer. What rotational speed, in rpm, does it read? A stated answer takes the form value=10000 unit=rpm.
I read value=6900 unit=rpm
